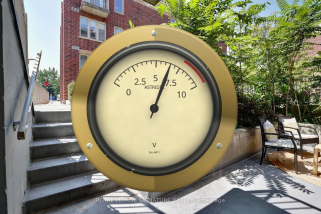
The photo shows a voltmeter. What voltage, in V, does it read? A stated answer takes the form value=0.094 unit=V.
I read value=6.5 unit=V
